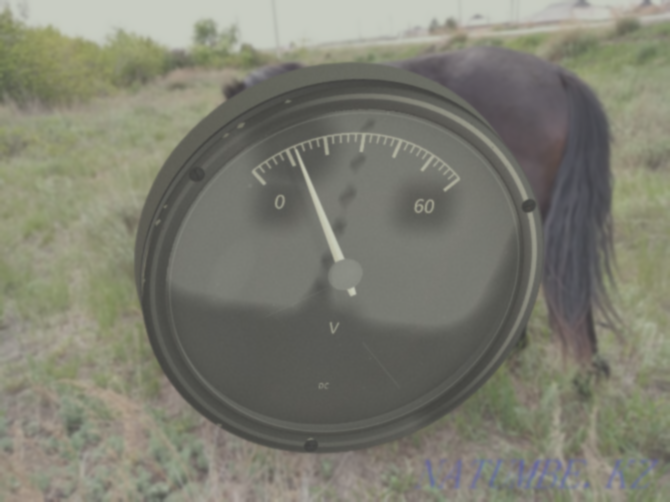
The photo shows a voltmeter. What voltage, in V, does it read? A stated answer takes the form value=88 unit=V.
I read value=12 unit=V
